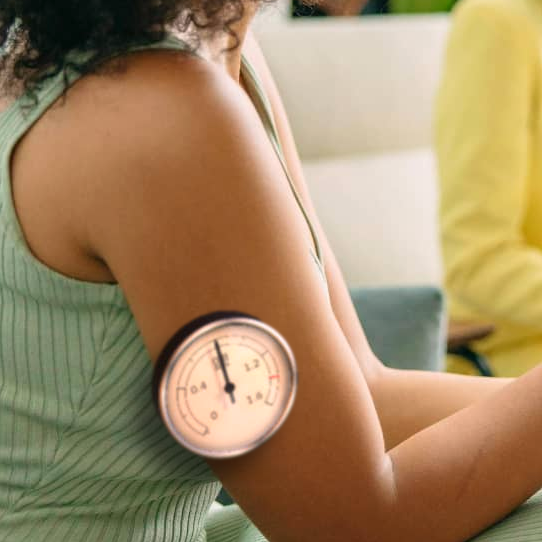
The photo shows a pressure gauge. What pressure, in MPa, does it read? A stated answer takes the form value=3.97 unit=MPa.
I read value=0.8 unit=MPa
